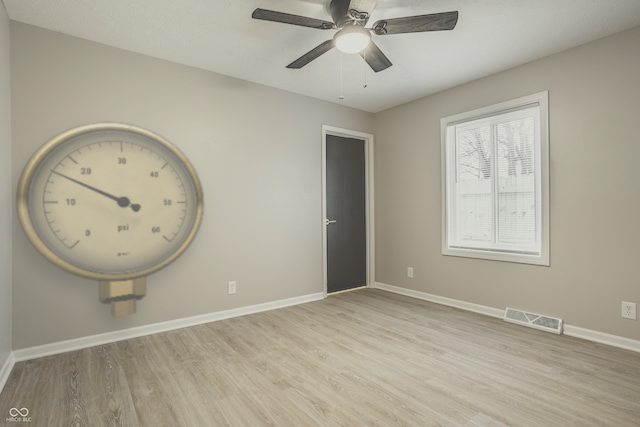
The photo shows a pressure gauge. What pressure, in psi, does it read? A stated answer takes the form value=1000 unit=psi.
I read value=16 unit=psi
